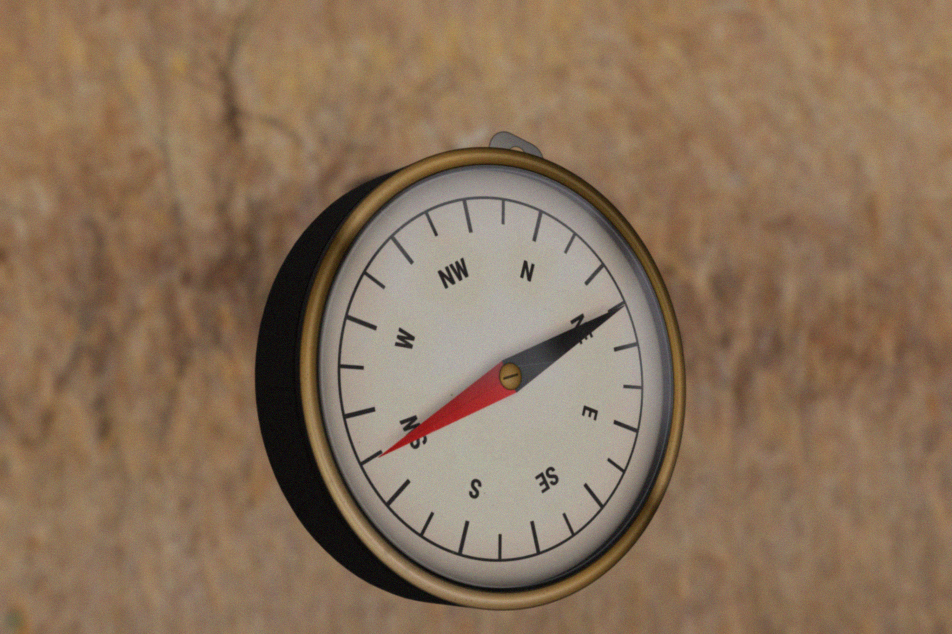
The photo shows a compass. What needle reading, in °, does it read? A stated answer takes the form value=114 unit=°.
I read value=225 unit=°
